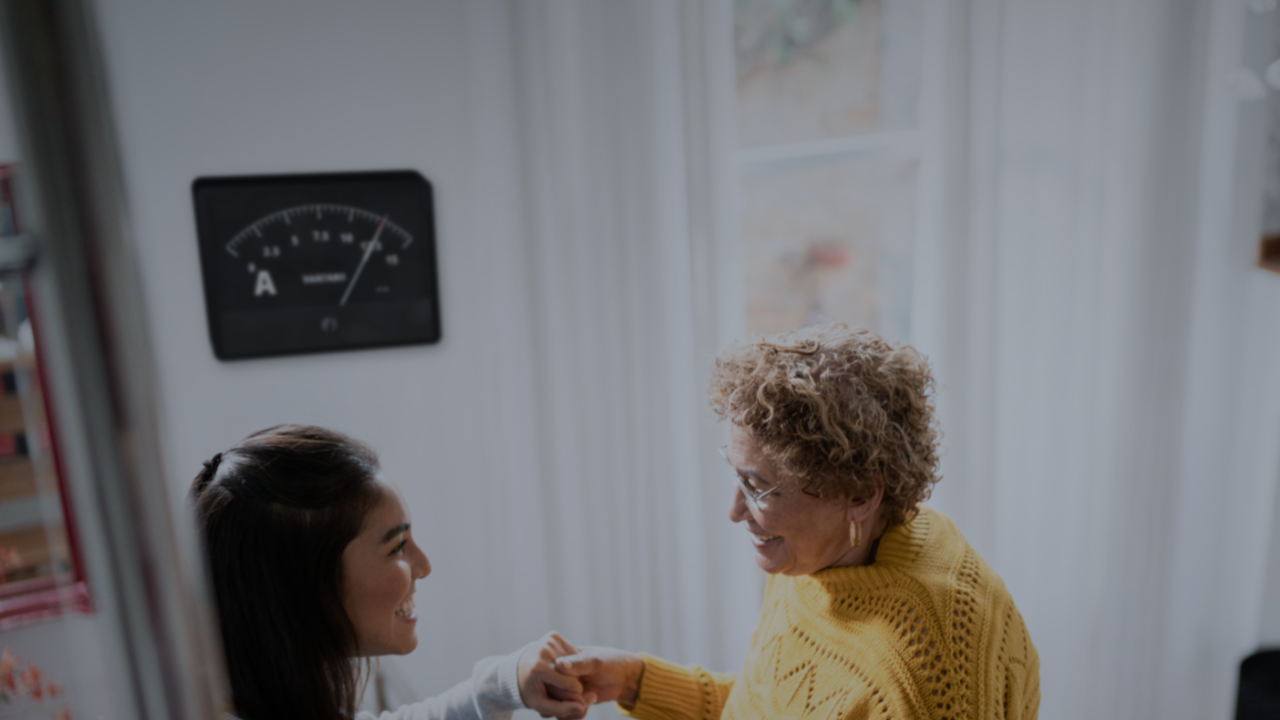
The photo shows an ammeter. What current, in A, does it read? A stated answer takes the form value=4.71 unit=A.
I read value=12.5 unit=A
